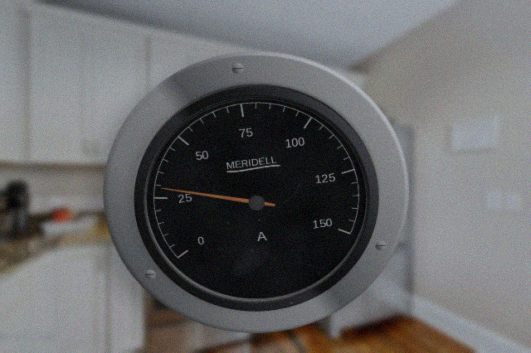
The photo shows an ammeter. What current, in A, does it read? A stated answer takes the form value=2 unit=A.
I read value=30 unit=A
